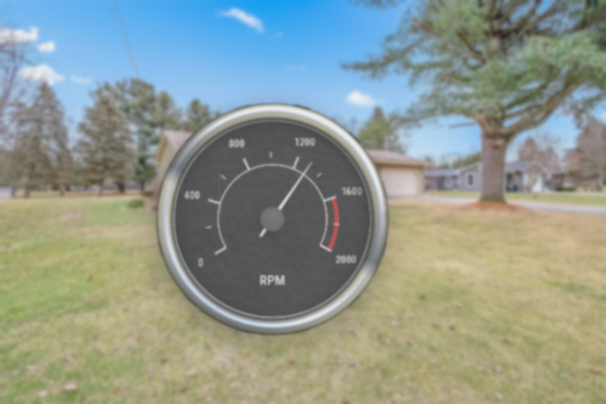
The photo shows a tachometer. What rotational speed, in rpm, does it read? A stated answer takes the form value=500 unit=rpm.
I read value=1300 unit=rpm
